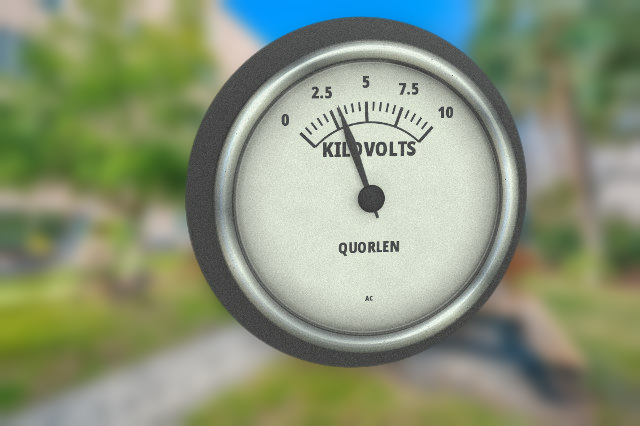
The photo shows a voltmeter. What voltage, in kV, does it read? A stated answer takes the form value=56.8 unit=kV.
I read value=3 unit=kV
